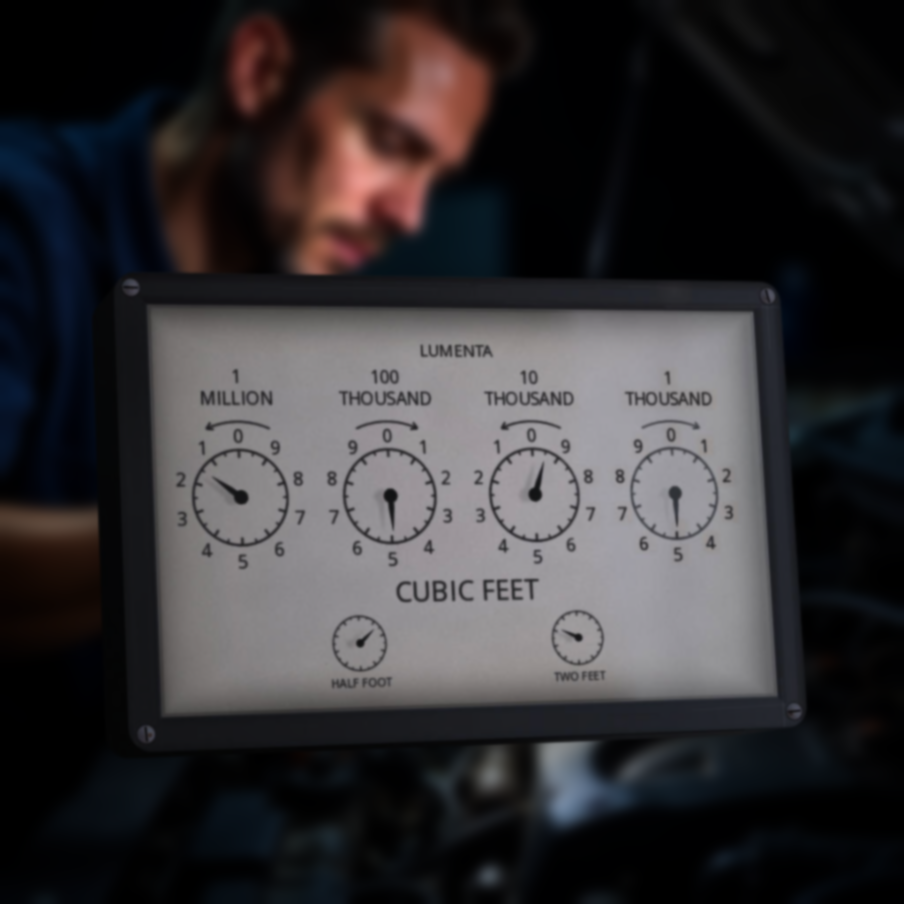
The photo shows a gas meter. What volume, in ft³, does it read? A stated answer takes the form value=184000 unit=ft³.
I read value=149500 unit=ft³
